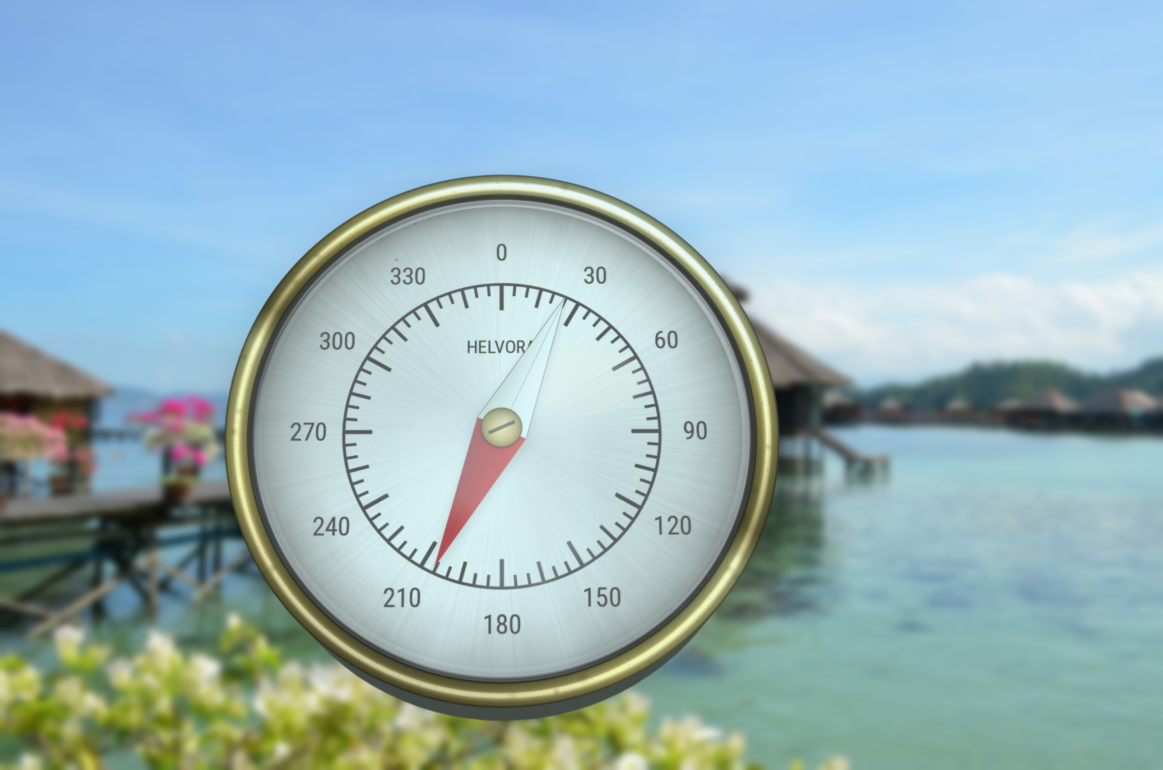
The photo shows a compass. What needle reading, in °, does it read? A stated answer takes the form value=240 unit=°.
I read value=205 unit=°
